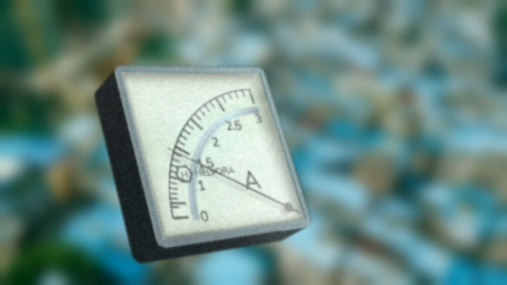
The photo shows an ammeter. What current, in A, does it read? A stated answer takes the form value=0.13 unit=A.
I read value=1.4 unit=A
